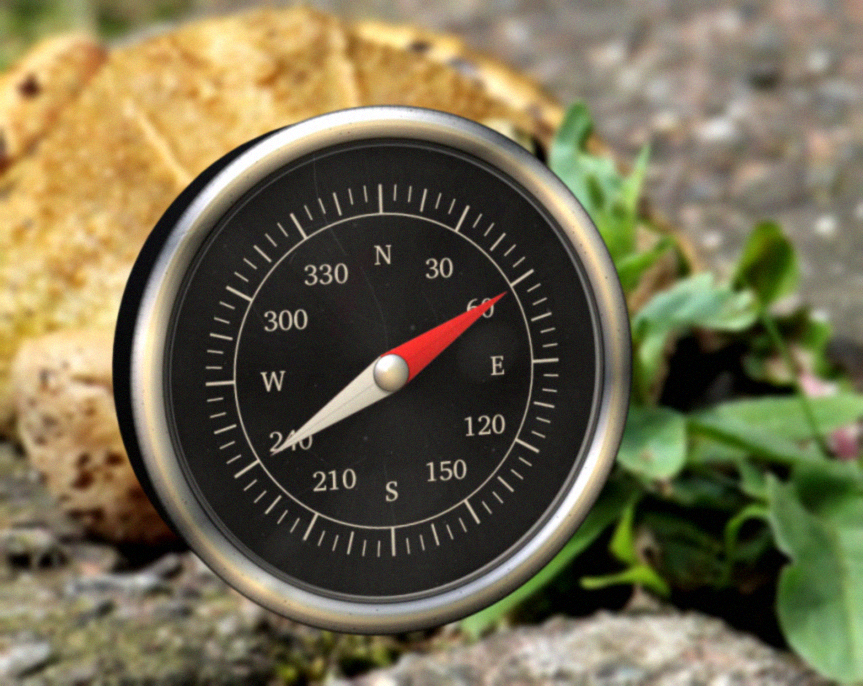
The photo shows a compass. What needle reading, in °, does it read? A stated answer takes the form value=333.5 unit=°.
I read value=60 unit=°
